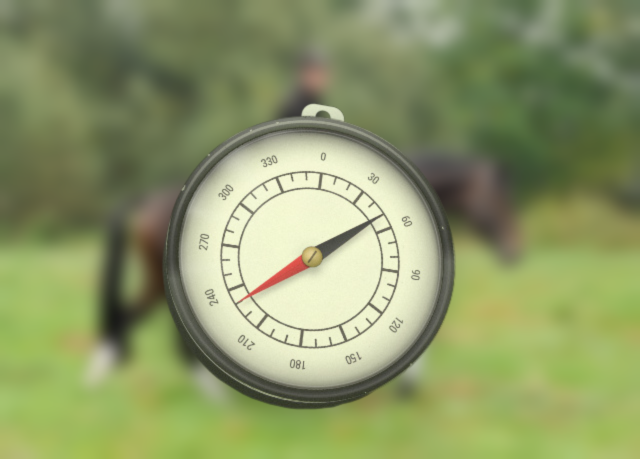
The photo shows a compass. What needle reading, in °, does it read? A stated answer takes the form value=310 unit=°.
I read value=230 unit=°
